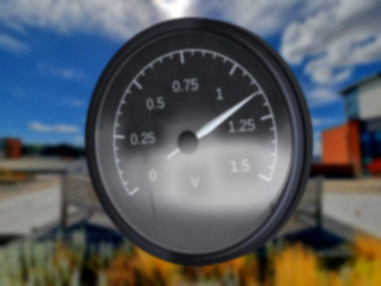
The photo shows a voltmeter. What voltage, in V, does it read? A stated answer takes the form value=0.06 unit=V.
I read value=1.15 unit=V
